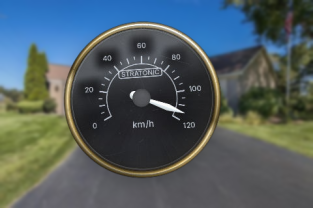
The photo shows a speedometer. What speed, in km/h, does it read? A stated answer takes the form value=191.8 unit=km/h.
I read value=115 unit=km/h
